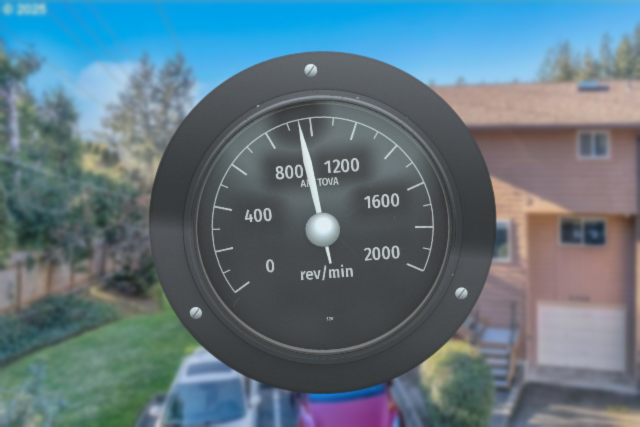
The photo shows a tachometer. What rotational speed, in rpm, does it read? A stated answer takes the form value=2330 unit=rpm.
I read value=950 unit=rpm
